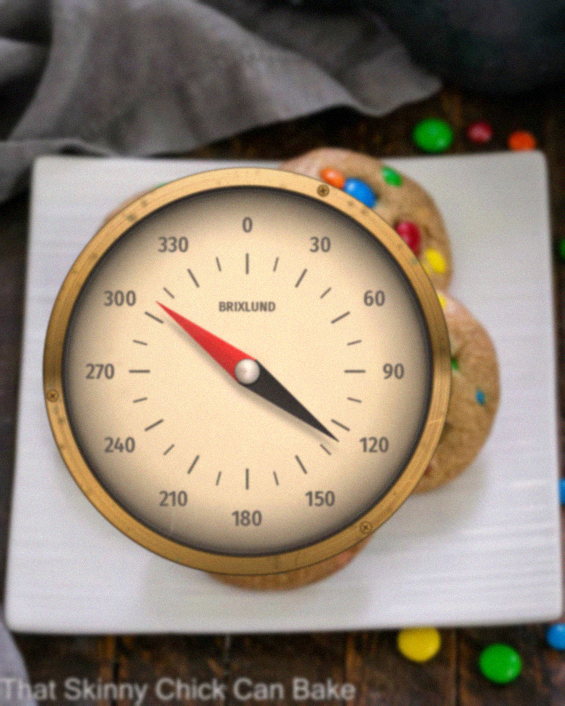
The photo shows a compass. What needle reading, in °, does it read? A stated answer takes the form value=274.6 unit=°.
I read value=307.5 unit=°
